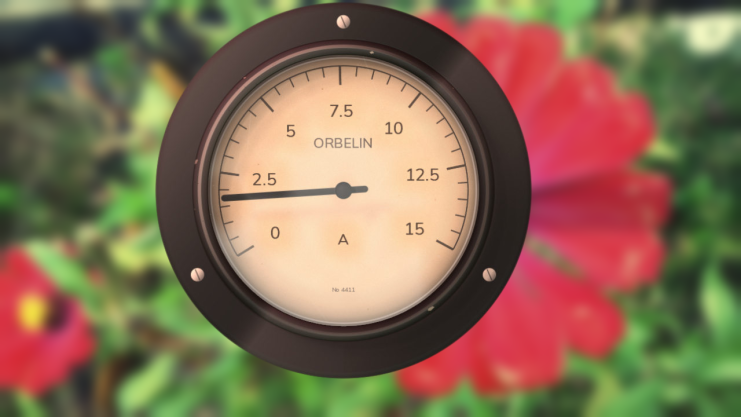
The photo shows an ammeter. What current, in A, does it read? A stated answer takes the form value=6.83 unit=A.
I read value=1.75 unit=A
